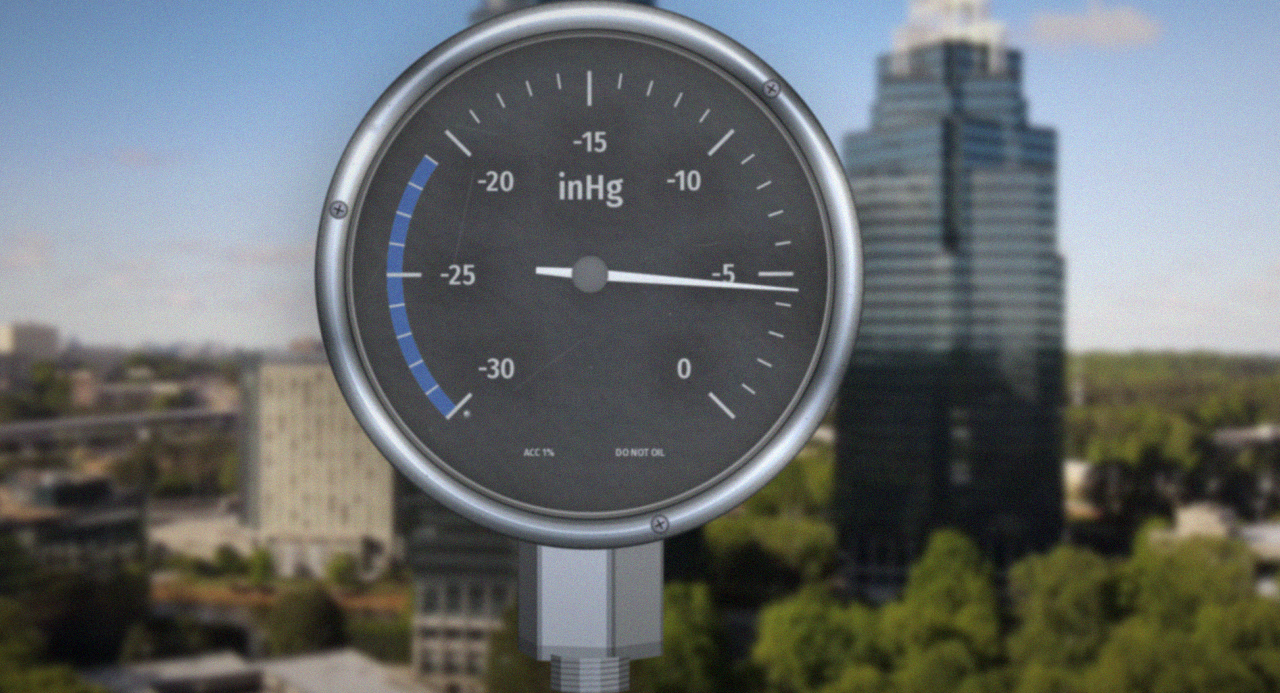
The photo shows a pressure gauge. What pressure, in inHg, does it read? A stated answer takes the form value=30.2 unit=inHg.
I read value=-4.5 unit=inHg
